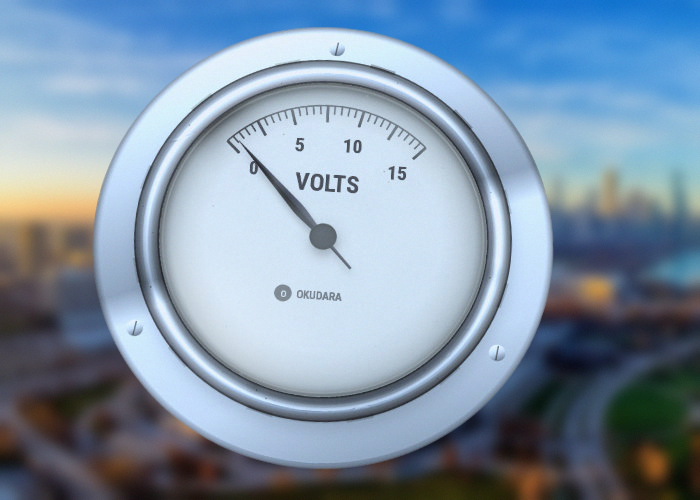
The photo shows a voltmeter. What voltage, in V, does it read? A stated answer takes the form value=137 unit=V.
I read value=0.5 unit=V
